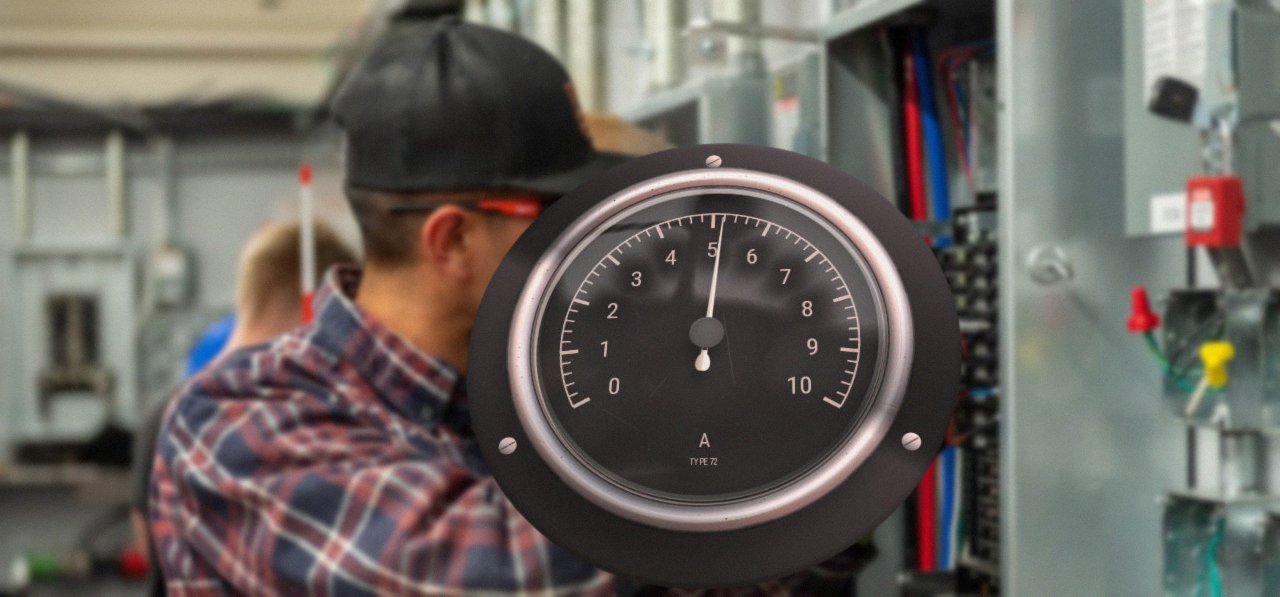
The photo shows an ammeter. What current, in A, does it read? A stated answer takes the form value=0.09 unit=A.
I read value=5.2 unit=A
